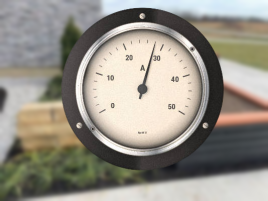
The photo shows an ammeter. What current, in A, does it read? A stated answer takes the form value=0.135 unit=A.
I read value=28 unit=A
